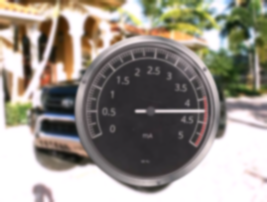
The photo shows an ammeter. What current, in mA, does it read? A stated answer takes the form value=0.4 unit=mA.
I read value=4.25 unit=mA
